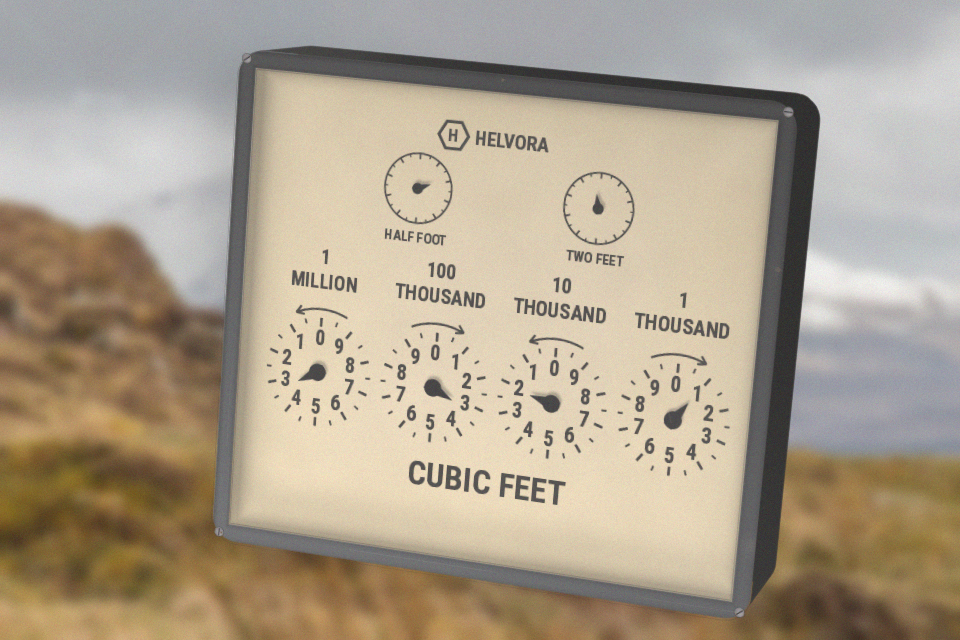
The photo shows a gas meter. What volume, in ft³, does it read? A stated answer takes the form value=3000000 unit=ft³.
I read value=332100 unit=ft³
